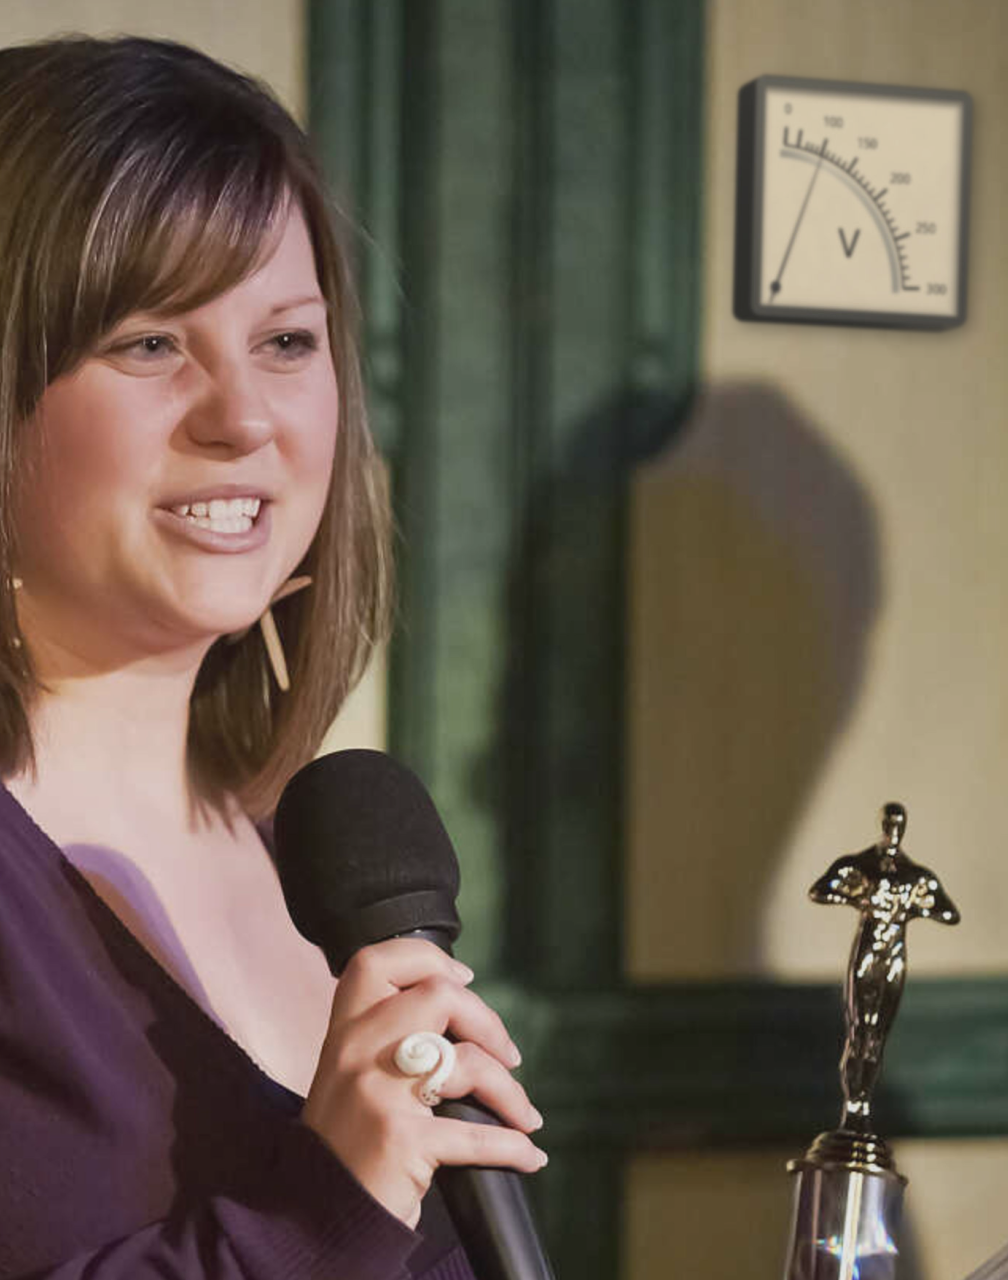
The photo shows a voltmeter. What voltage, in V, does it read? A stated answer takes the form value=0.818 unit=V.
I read value=100 unit=V
